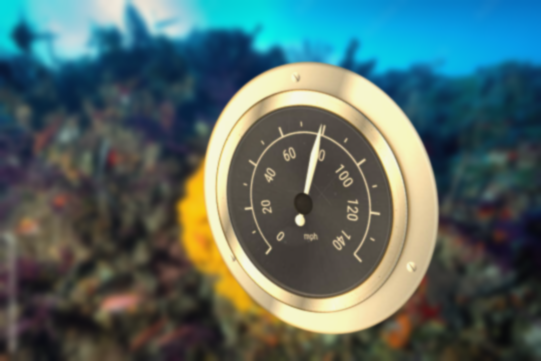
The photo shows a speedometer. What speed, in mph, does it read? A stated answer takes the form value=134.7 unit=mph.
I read value=80 unit=mph
